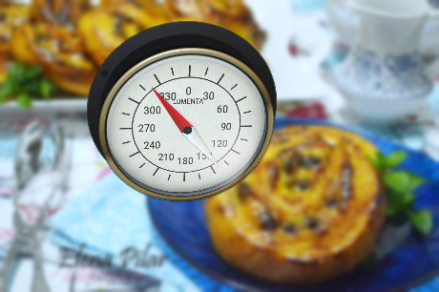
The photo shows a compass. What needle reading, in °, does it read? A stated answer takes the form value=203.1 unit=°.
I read value=322.5 unit=°
